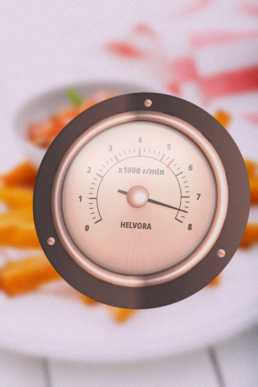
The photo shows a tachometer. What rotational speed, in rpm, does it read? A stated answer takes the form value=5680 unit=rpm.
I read value=7600 unit=rpm
